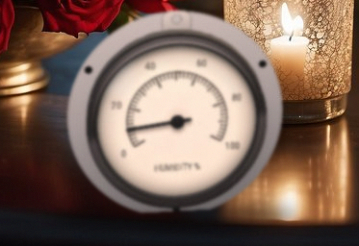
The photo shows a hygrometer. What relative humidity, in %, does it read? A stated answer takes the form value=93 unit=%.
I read value=10 unit=%
